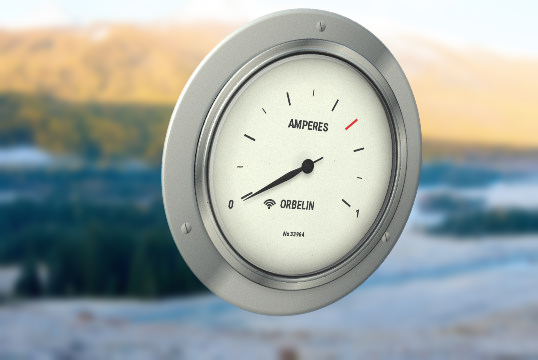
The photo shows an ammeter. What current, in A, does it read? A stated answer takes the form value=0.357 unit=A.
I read value=0 unit=A
